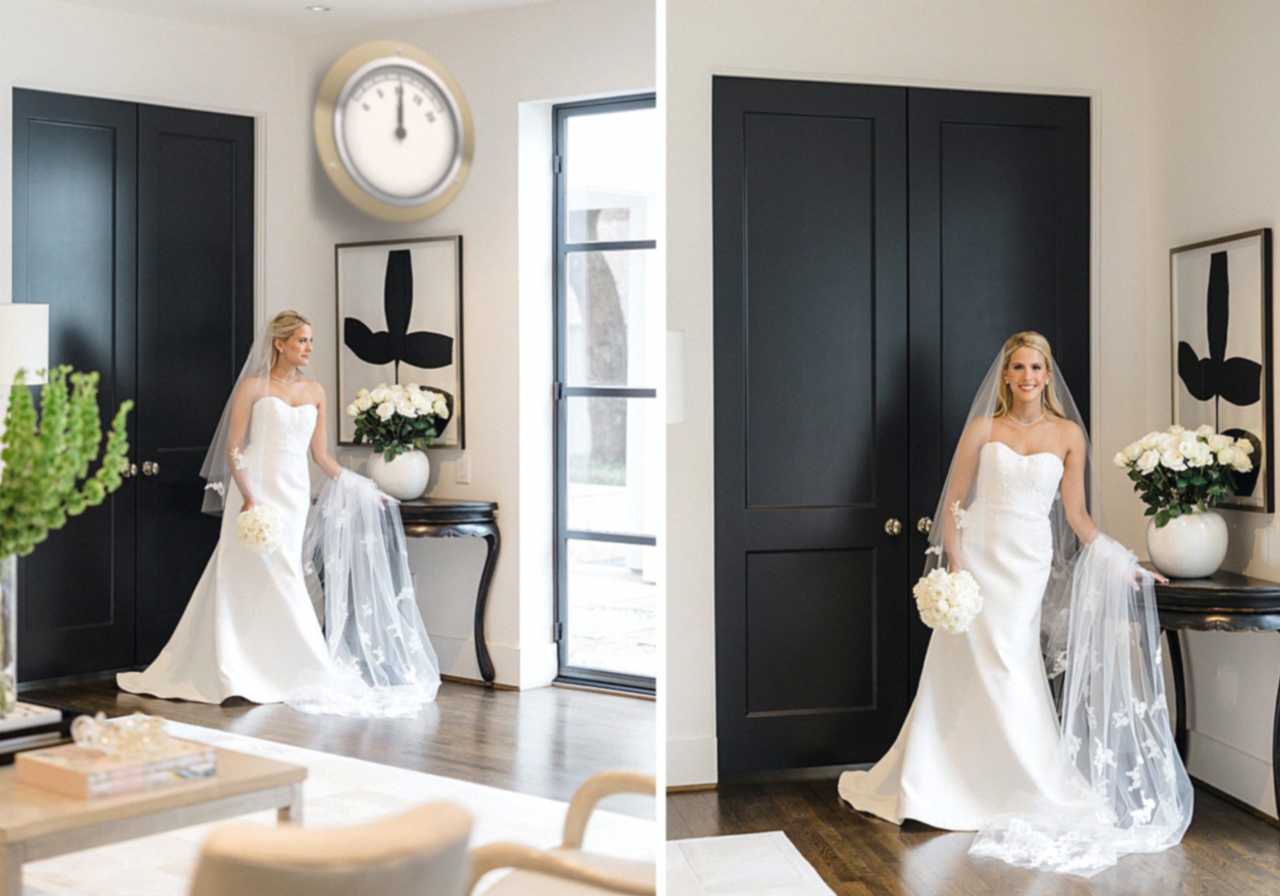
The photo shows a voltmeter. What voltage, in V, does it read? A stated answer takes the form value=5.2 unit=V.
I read value=10 unit=V
